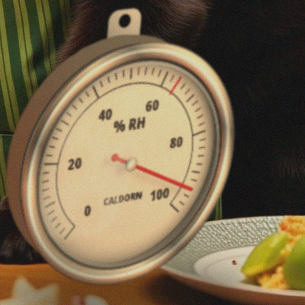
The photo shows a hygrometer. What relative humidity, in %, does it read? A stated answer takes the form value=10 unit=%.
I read value=94 unit=%
